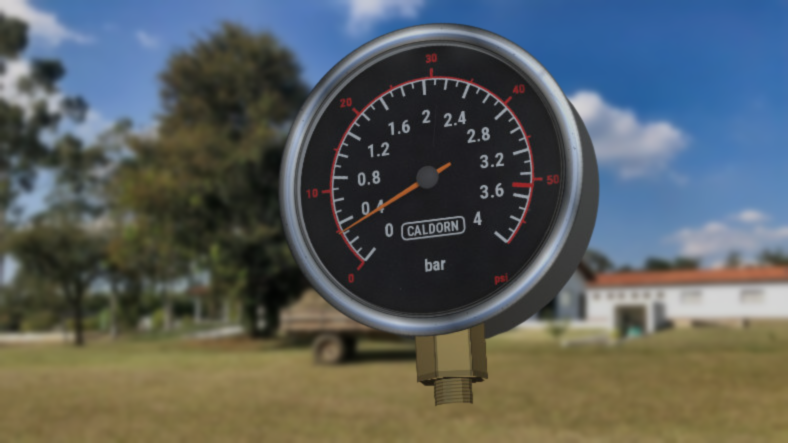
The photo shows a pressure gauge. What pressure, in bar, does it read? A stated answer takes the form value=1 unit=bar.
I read value=0.3 unit=bar
